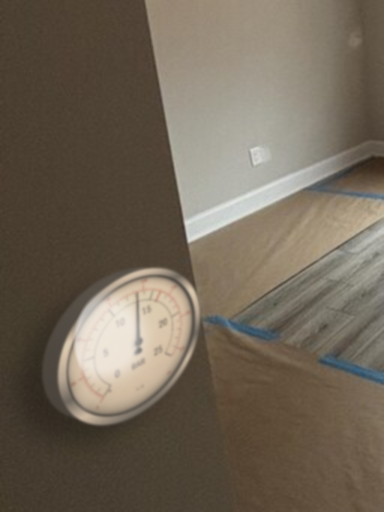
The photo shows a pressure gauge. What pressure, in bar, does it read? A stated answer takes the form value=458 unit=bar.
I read value=13 unit=bar
